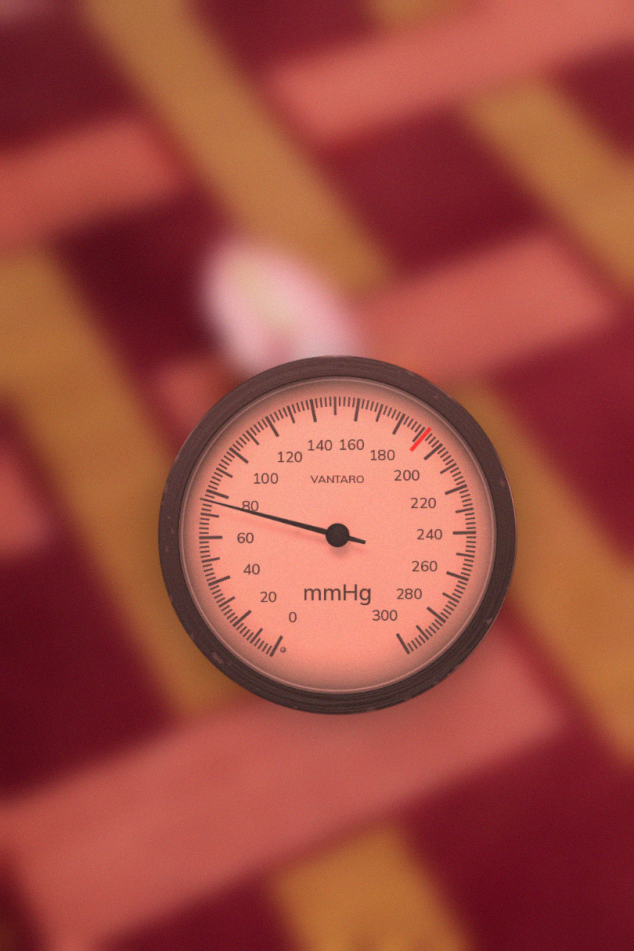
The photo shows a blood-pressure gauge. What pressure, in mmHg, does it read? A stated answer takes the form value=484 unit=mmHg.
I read value=76 unit=mmHg
